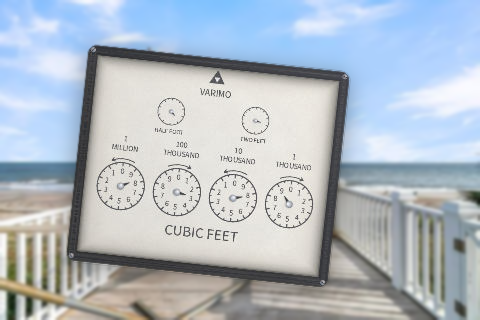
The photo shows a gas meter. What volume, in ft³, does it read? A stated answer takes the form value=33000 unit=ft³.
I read value=827900 unit=ft³
